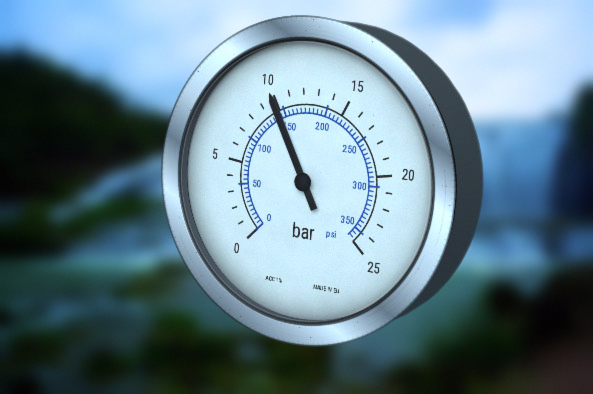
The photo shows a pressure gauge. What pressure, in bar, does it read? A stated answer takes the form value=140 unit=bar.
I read value=10 unit=bar
